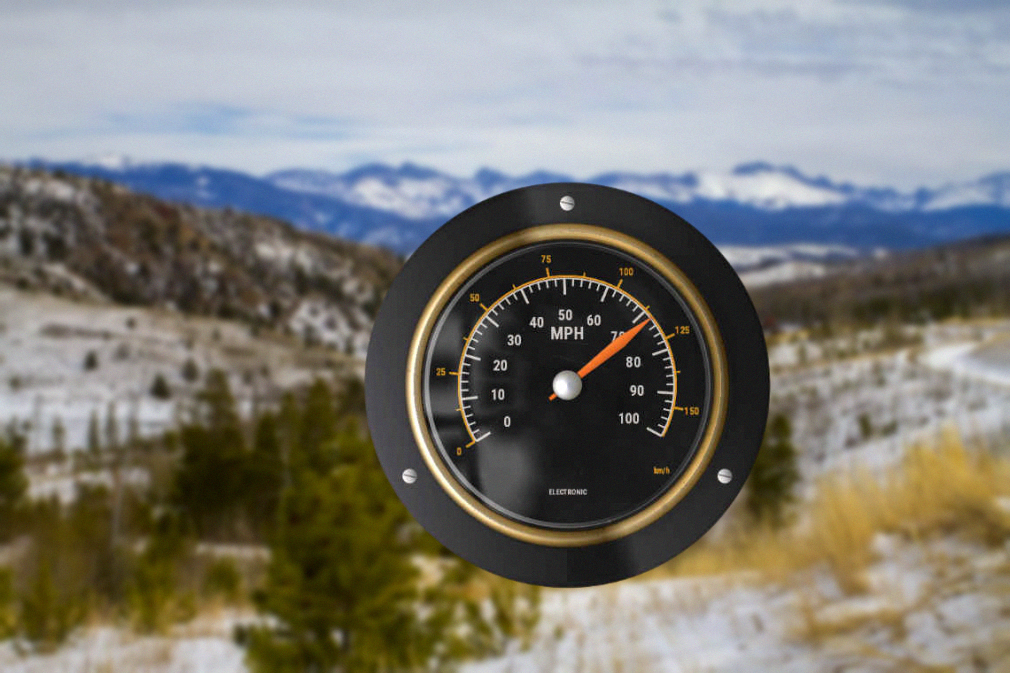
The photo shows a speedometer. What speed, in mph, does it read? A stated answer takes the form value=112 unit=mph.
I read value=72 unit=mph
